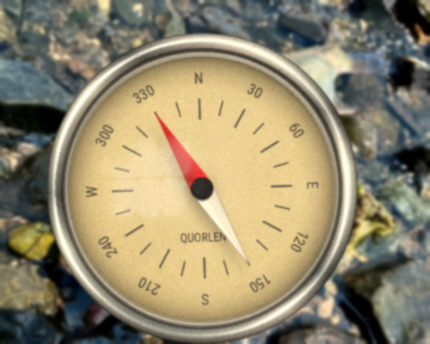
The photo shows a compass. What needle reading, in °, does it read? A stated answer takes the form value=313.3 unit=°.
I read value=330 unit=°
